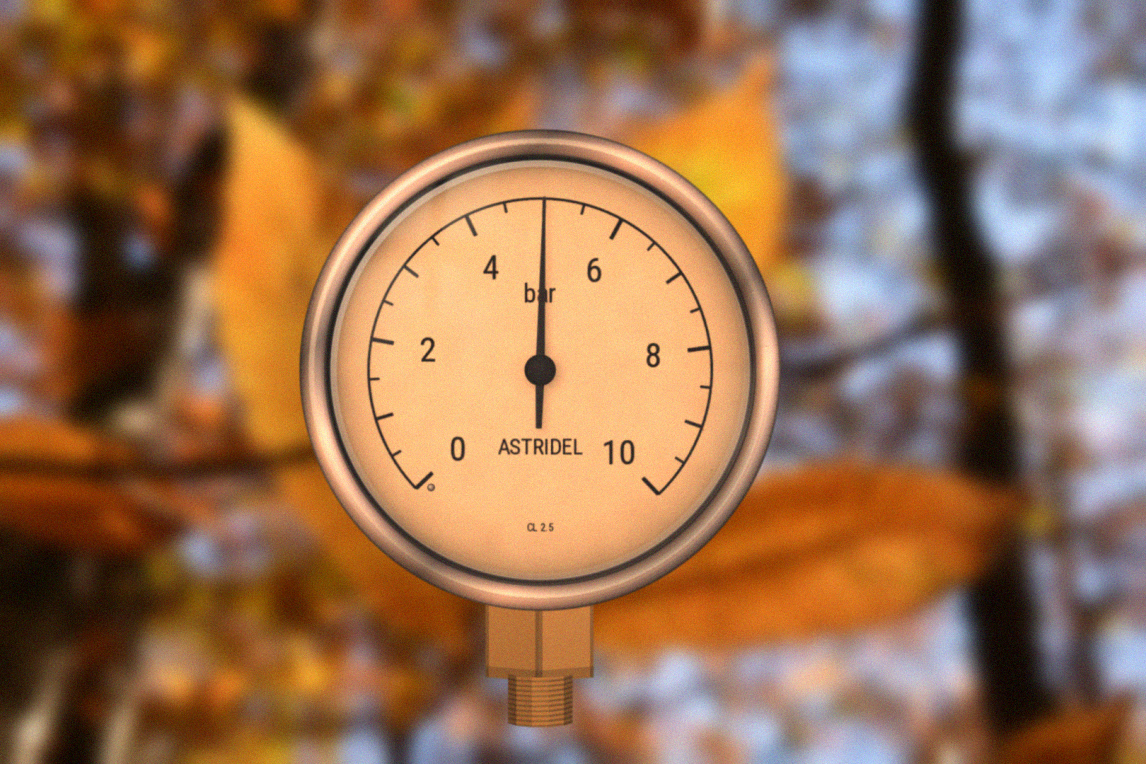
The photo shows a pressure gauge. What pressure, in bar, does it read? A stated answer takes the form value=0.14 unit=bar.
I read value=5 unit=bar
